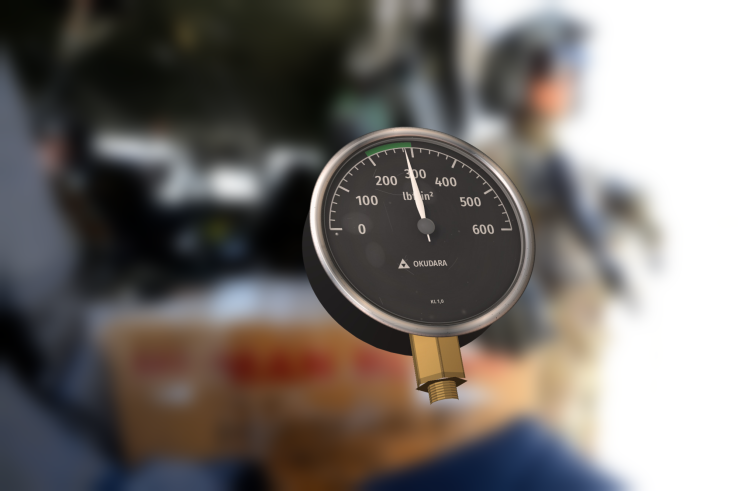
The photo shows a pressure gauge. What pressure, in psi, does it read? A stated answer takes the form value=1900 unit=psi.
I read value=280 unit=psi
